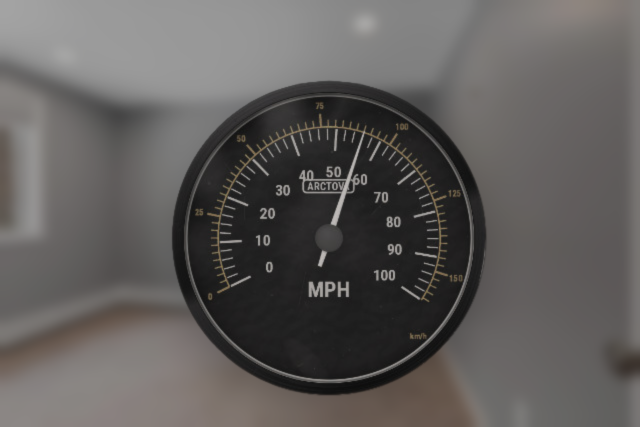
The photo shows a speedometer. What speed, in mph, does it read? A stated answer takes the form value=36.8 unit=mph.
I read value=56 unit=mph
